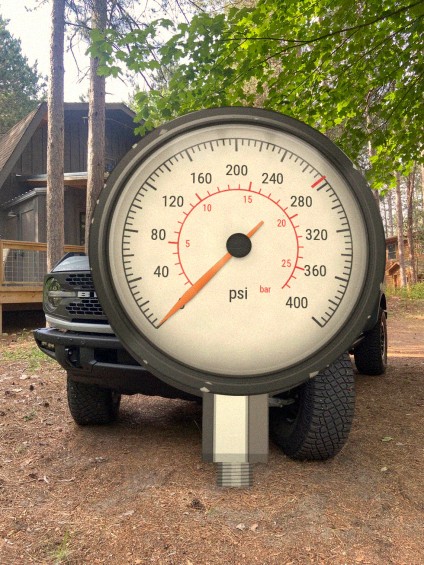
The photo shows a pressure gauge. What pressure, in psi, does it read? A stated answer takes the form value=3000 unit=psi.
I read value=0 unit=psi
